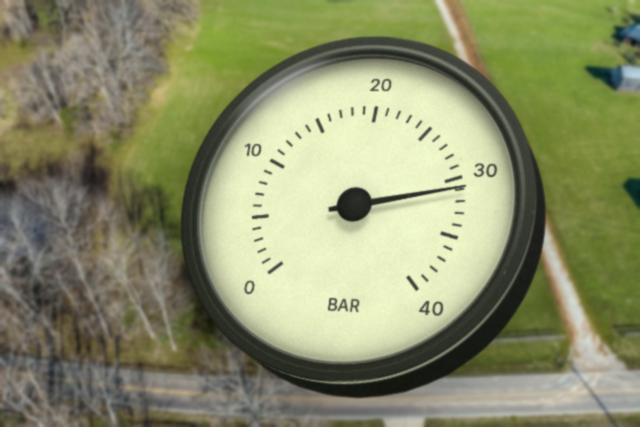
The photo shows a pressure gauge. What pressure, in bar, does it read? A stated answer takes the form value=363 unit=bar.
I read value=31 unit=bar
